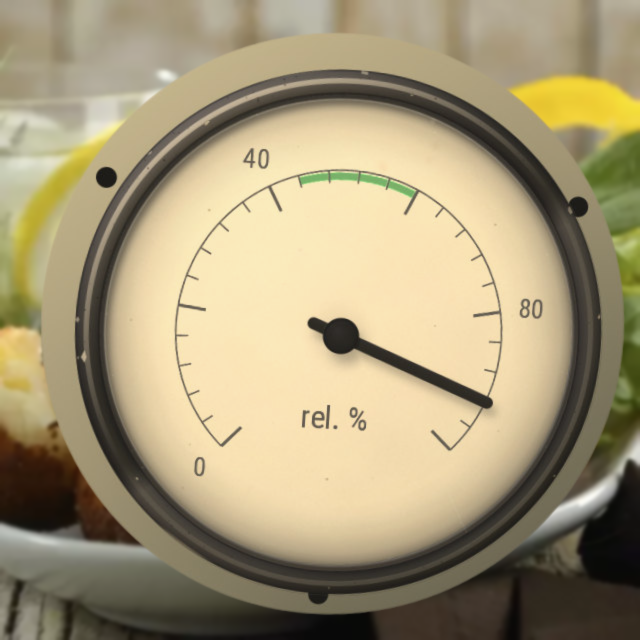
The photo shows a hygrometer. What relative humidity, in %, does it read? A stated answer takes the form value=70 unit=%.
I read value=92 unit=%
